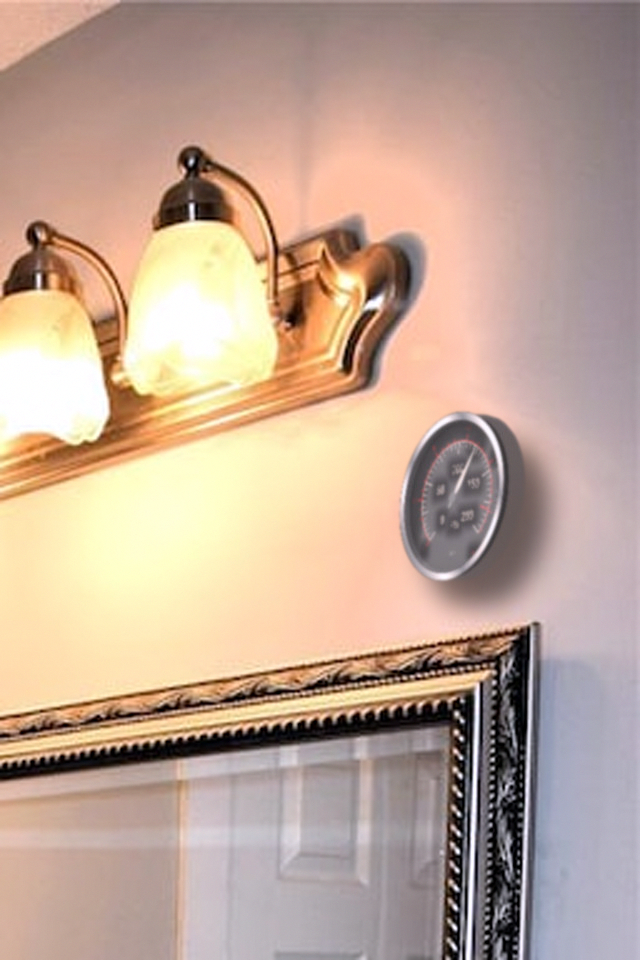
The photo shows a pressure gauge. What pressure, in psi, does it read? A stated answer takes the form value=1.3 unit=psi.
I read value=125 unit=psi
